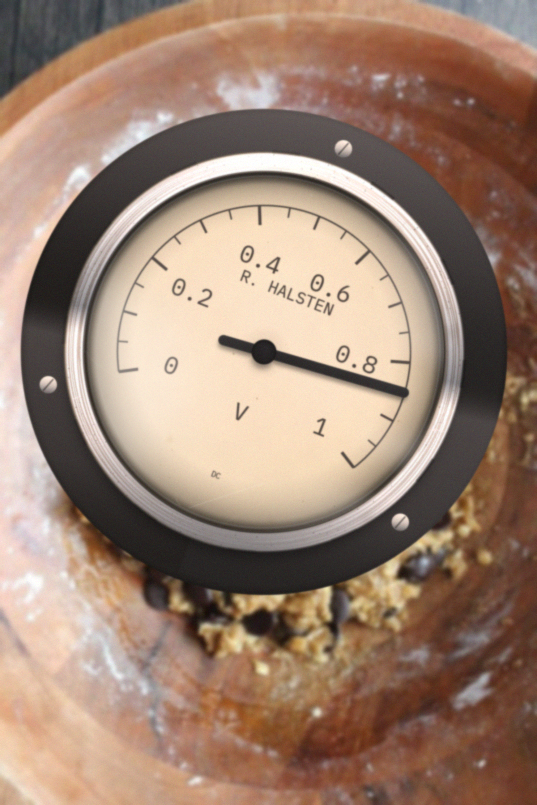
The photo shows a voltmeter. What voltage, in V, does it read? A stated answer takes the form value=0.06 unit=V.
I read value=0.85 unit=V
